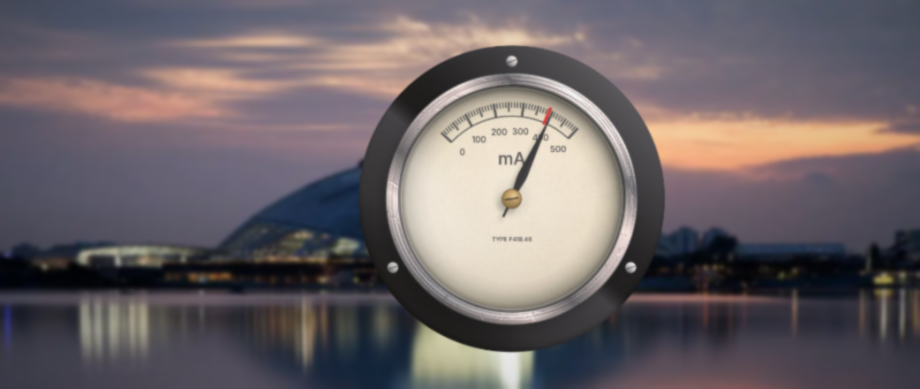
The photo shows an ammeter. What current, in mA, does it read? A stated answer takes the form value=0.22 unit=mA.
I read value=400 unit=mA
